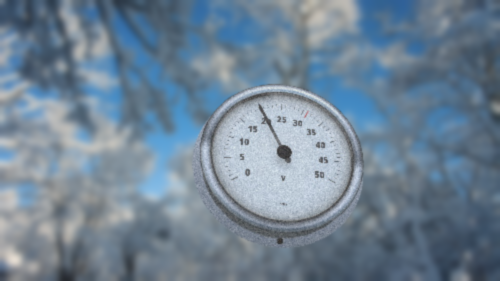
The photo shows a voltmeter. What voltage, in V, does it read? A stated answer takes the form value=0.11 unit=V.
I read value=20 unit=V
